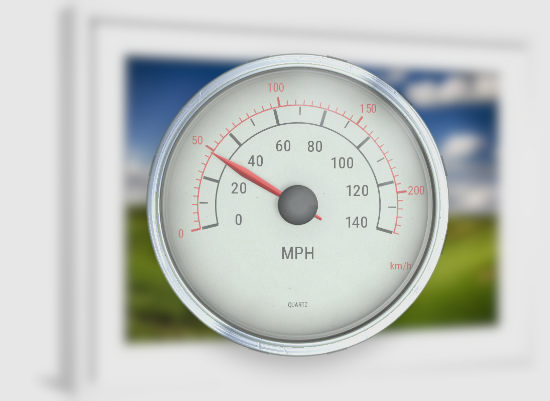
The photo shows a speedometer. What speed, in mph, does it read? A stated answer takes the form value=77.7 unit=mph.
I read value=30 unit=mph
